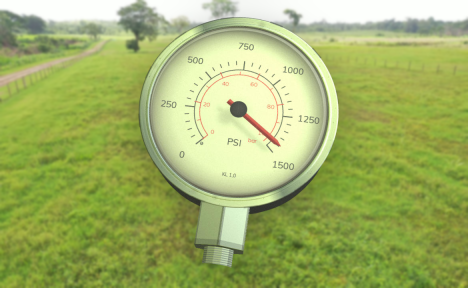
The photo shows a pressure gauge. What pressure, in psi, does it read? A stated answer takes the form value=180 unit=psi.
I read value=1450 unit=psi
